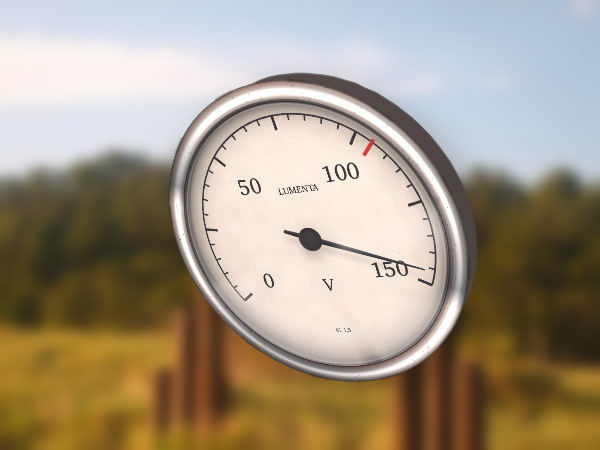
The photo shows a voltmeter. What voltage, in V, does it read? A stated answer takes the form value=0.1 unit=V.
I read value=145 unit=V
